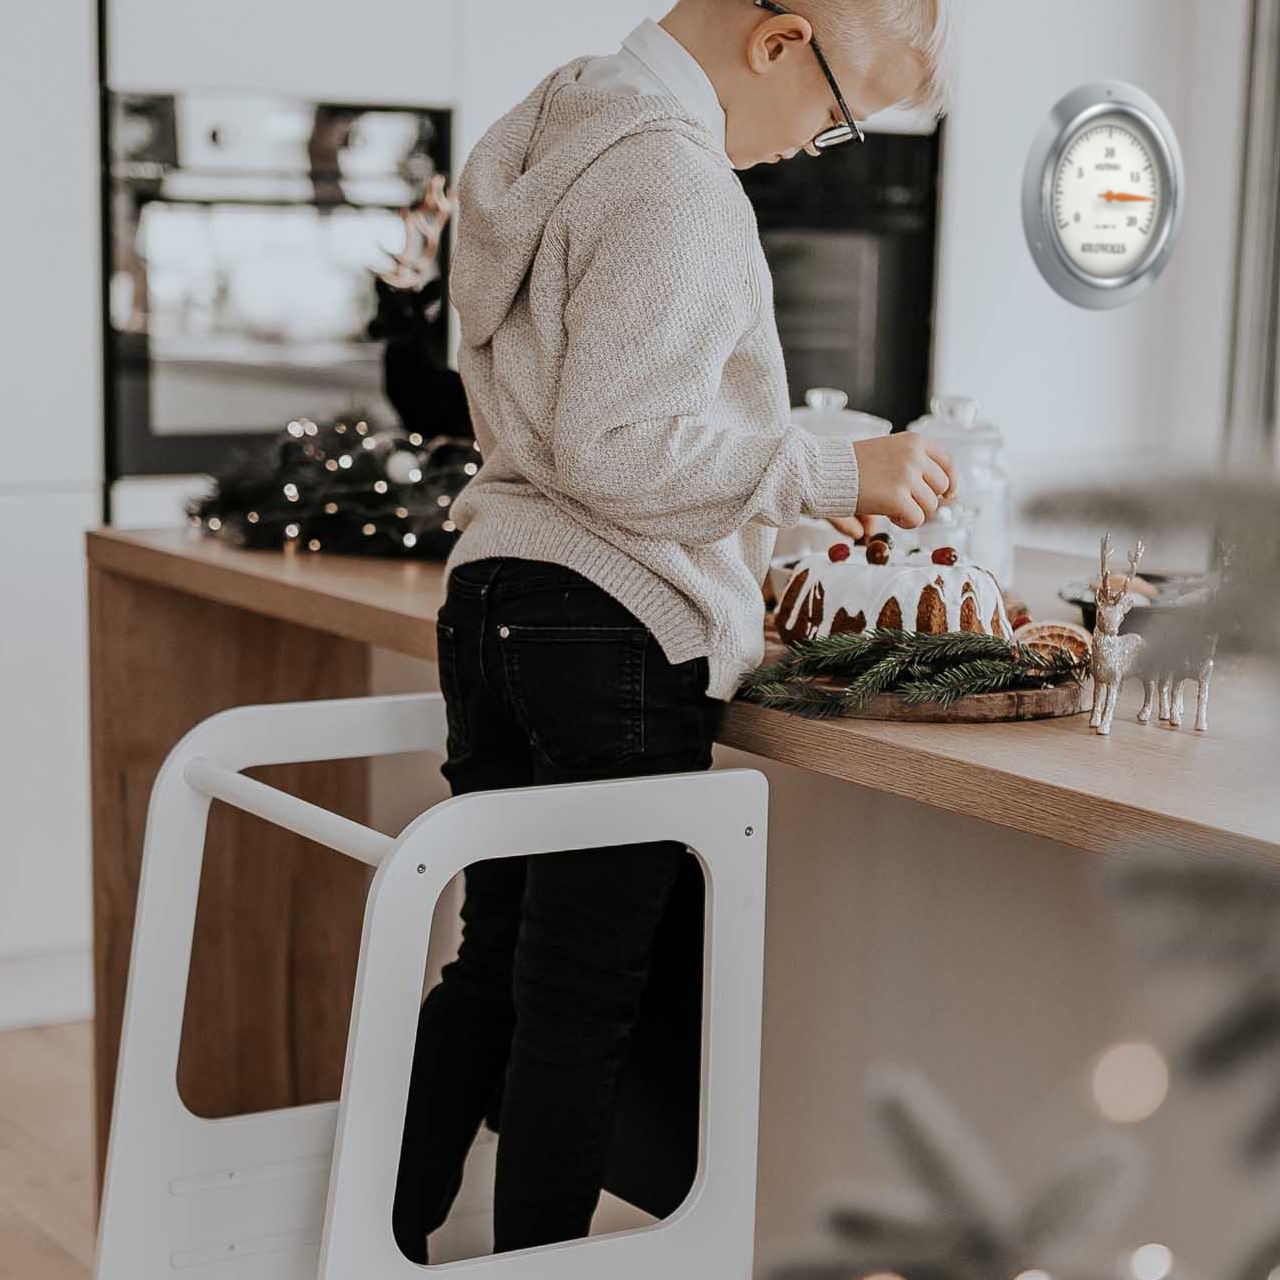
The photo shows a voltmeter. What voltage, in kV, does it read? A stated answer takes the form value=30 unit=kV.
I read value=17.5 unit=kV
